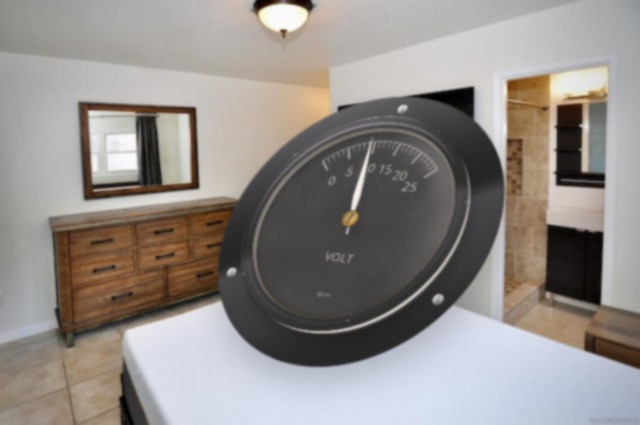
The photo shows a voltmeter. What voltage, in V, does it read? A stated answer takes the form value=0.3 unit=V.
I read value=10 unit=V
